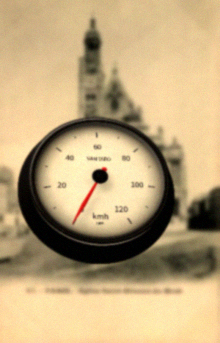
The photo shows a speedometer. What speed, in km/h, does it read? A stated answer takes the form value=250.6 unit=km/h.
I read value=0 unit=km/h
